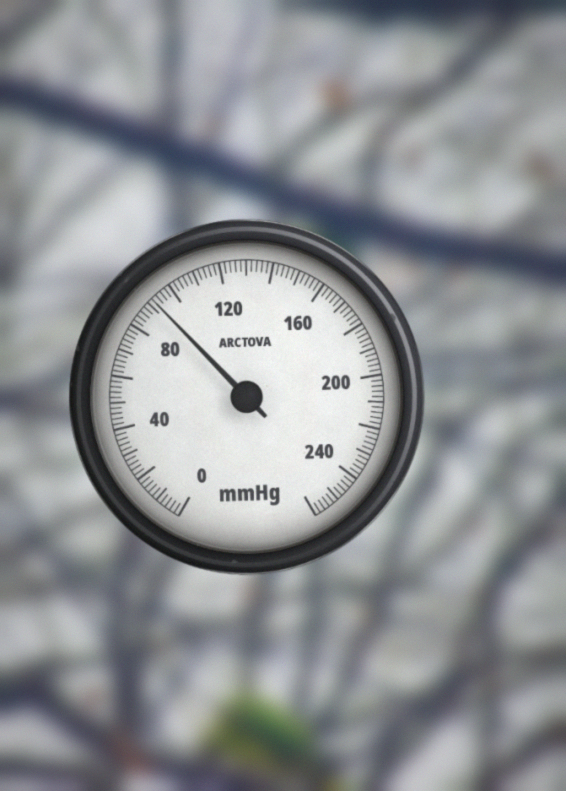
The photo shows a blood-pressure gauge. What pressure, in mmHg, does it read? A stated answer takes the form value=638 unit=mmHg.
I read value=92 unit=mmHg
